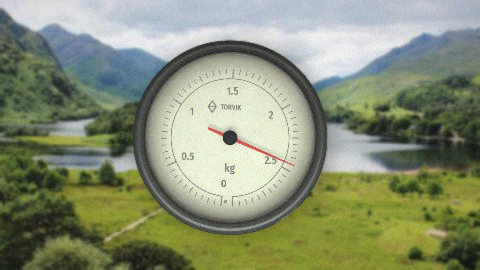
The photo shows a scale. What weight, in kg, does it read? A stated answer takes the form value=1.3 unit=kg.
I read value=2.45 unit=kg
